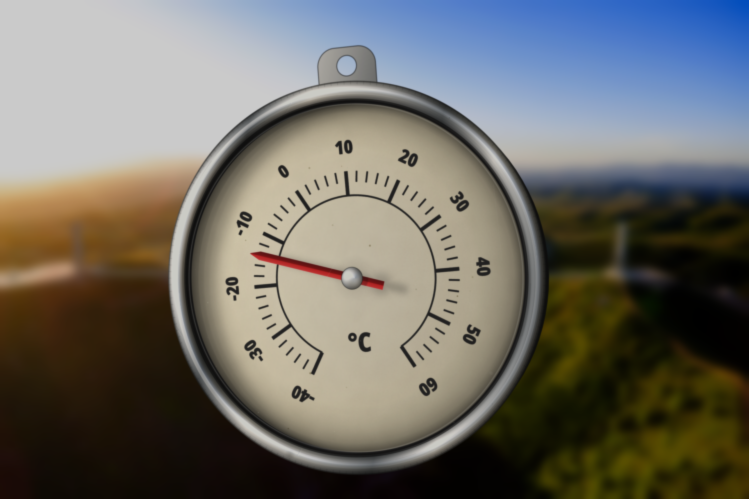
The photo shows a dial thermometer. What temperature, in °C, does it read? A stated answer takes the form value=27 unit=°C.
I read value=-14 unit=°C
